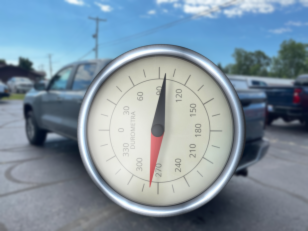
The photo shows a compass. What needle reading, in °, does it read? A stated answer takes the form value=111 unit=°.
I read value=277.5 unit=°
